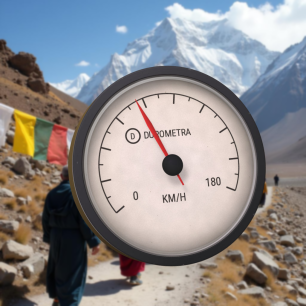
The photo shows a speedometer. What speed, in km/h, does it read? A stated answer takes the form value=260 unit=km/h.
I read value=75 unit=km/h
